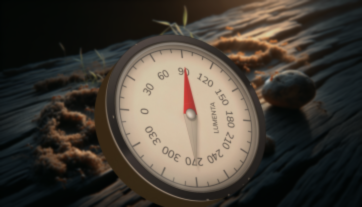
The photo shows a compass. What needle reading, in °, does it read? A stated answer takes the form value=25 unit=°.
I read value=90 unit=°
